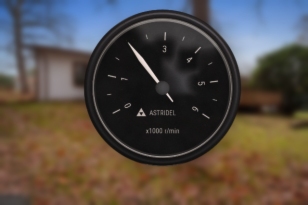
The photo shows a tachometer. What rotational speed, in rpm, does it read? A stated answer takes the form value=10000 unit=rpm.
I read value=2000 unit=rpm
